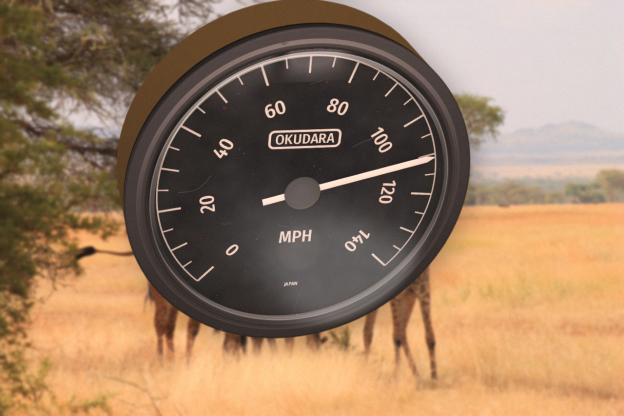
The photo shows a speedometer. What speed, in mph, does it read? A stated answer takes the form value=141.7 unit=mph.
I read value=110 unit=mph
